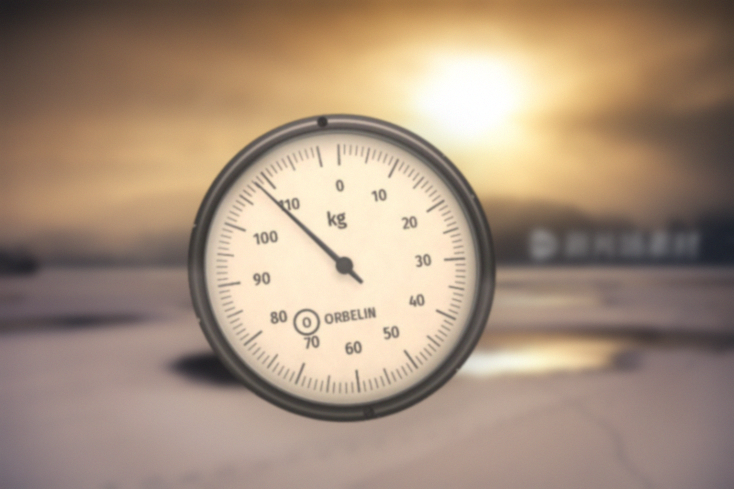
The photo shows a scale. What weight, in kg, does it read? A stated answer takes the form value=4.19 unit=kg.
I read value=108 unit=kg
